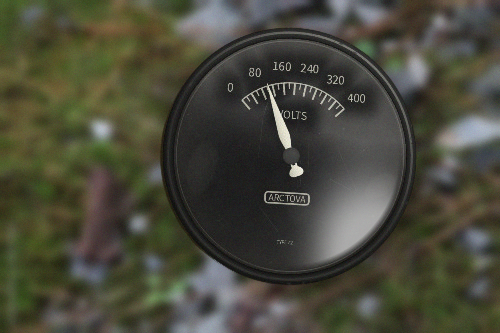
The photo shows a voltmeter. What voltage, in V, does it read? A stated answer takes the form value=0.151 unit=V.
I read value=100 unit=V
